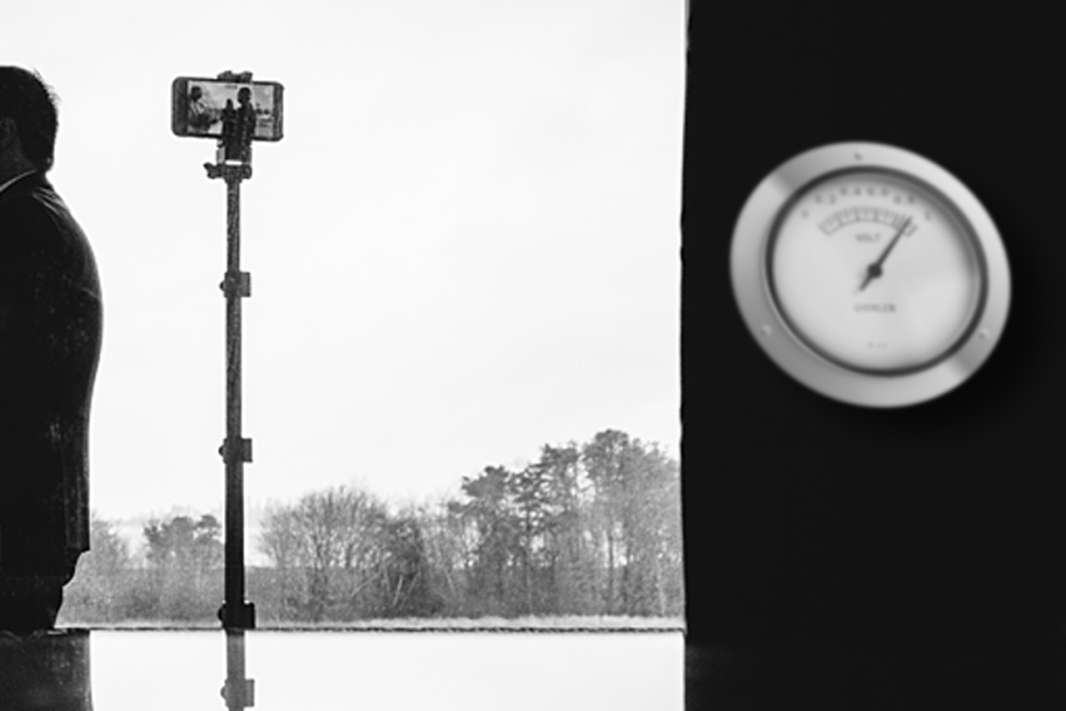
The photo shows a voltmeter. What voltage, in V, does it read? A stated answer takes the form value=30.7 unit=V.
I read value=0.9 unit=V
